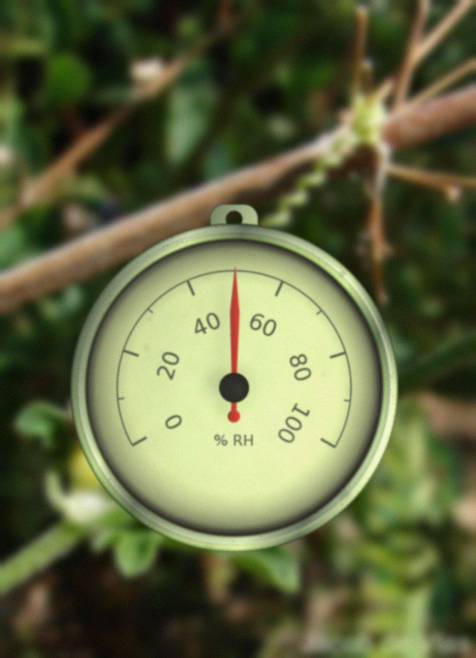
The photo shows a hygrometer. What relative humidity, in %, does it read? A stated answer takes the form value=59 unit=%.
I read value=50 unit=%
